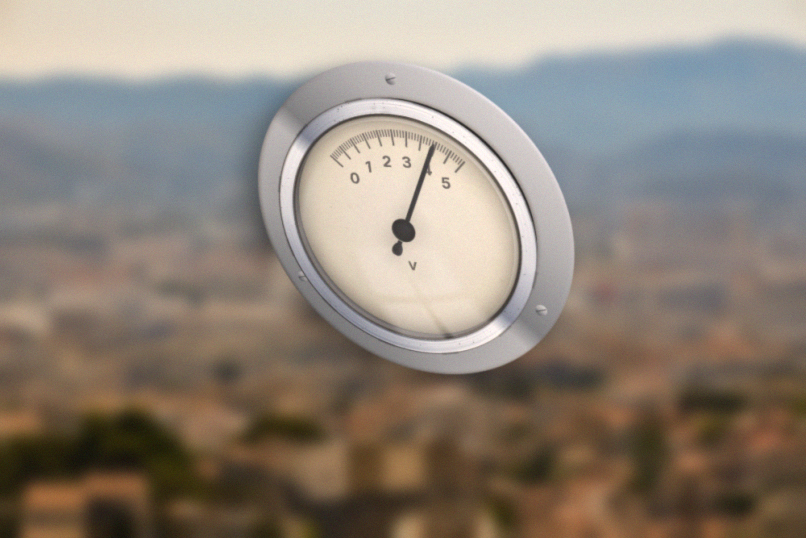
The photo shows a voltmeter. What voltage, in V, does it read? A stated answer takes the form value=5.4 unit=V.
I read value=4 unit=V
